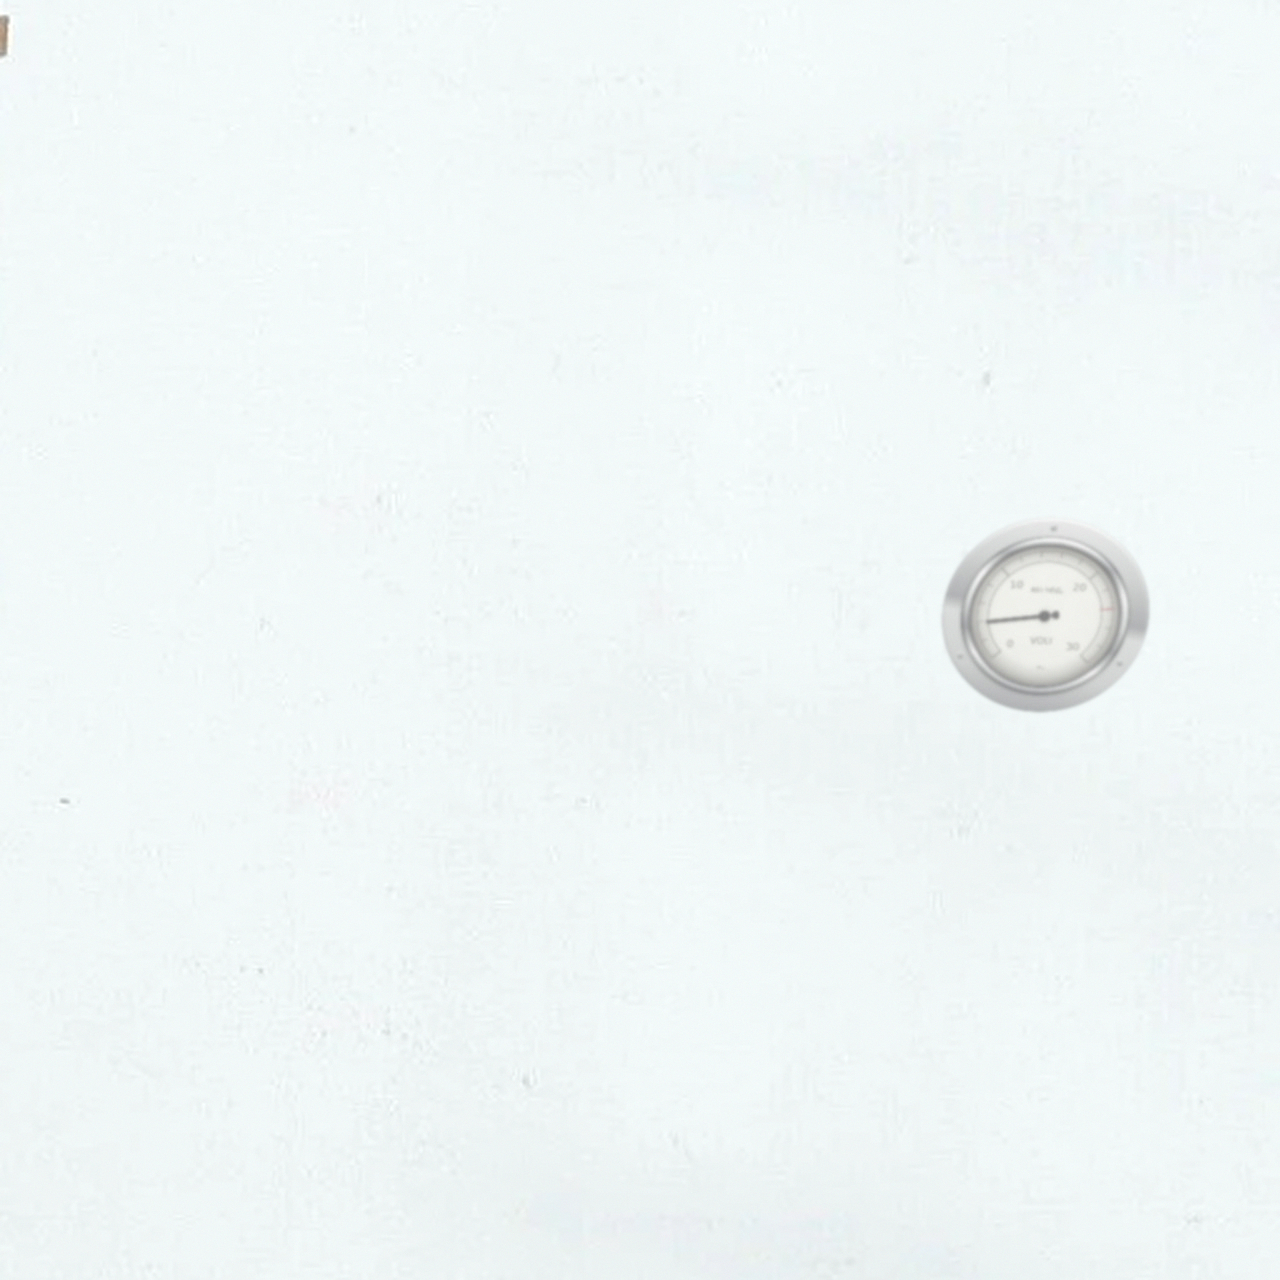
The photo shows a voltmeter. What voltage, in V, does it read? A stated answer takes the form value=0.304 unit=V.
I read value=4 unit=V
